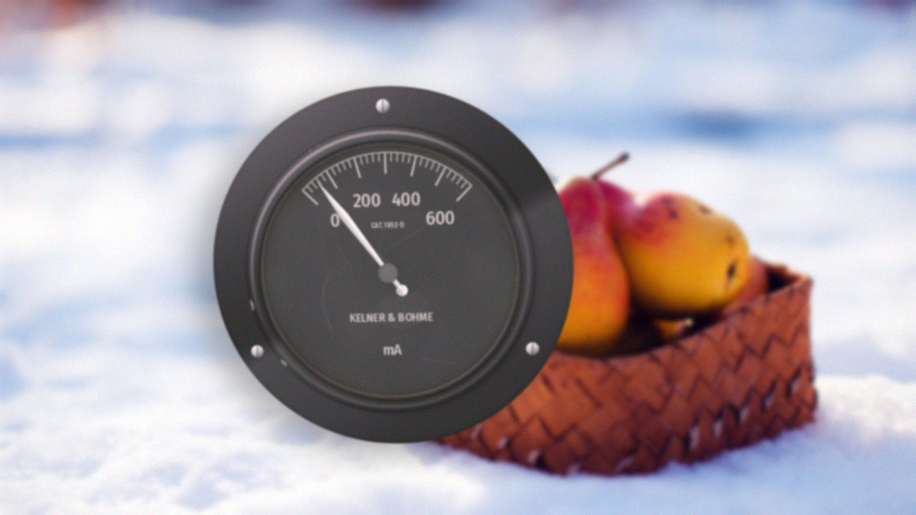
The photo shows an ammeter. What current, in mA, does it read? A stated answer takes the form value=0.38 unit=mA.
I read value=60 unit=mA
